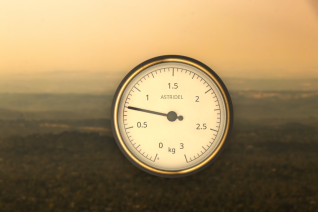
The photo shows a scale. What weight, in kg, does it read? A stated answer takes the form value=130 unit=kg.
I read value=0.75 unit=kg
